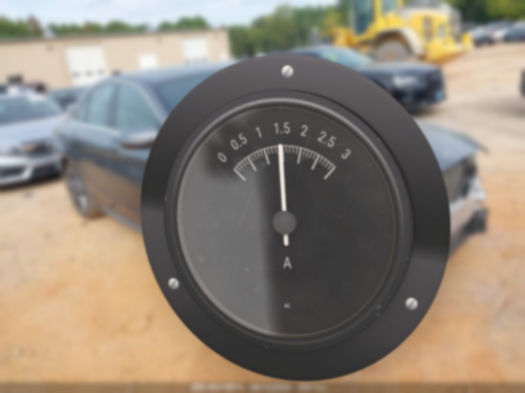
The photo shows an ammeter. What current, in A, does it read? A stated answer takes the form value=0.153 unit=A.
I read value=1.5 unit=A
